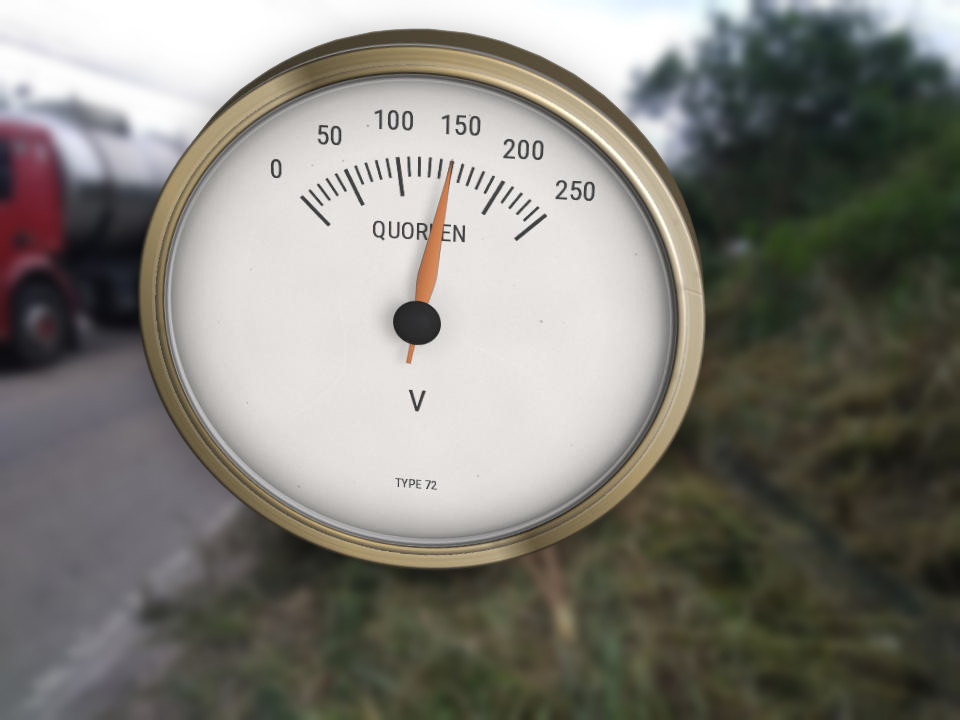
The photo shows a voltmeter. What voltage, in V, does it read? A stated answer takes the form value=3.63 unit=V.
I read value=150 unit=V
